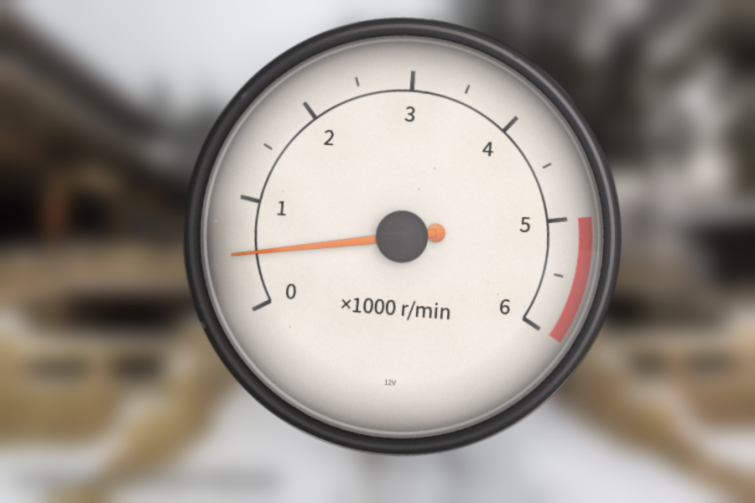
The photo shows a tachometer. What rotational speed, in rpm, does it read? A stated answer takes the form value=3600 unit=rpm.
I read value=500 unit=rpm
